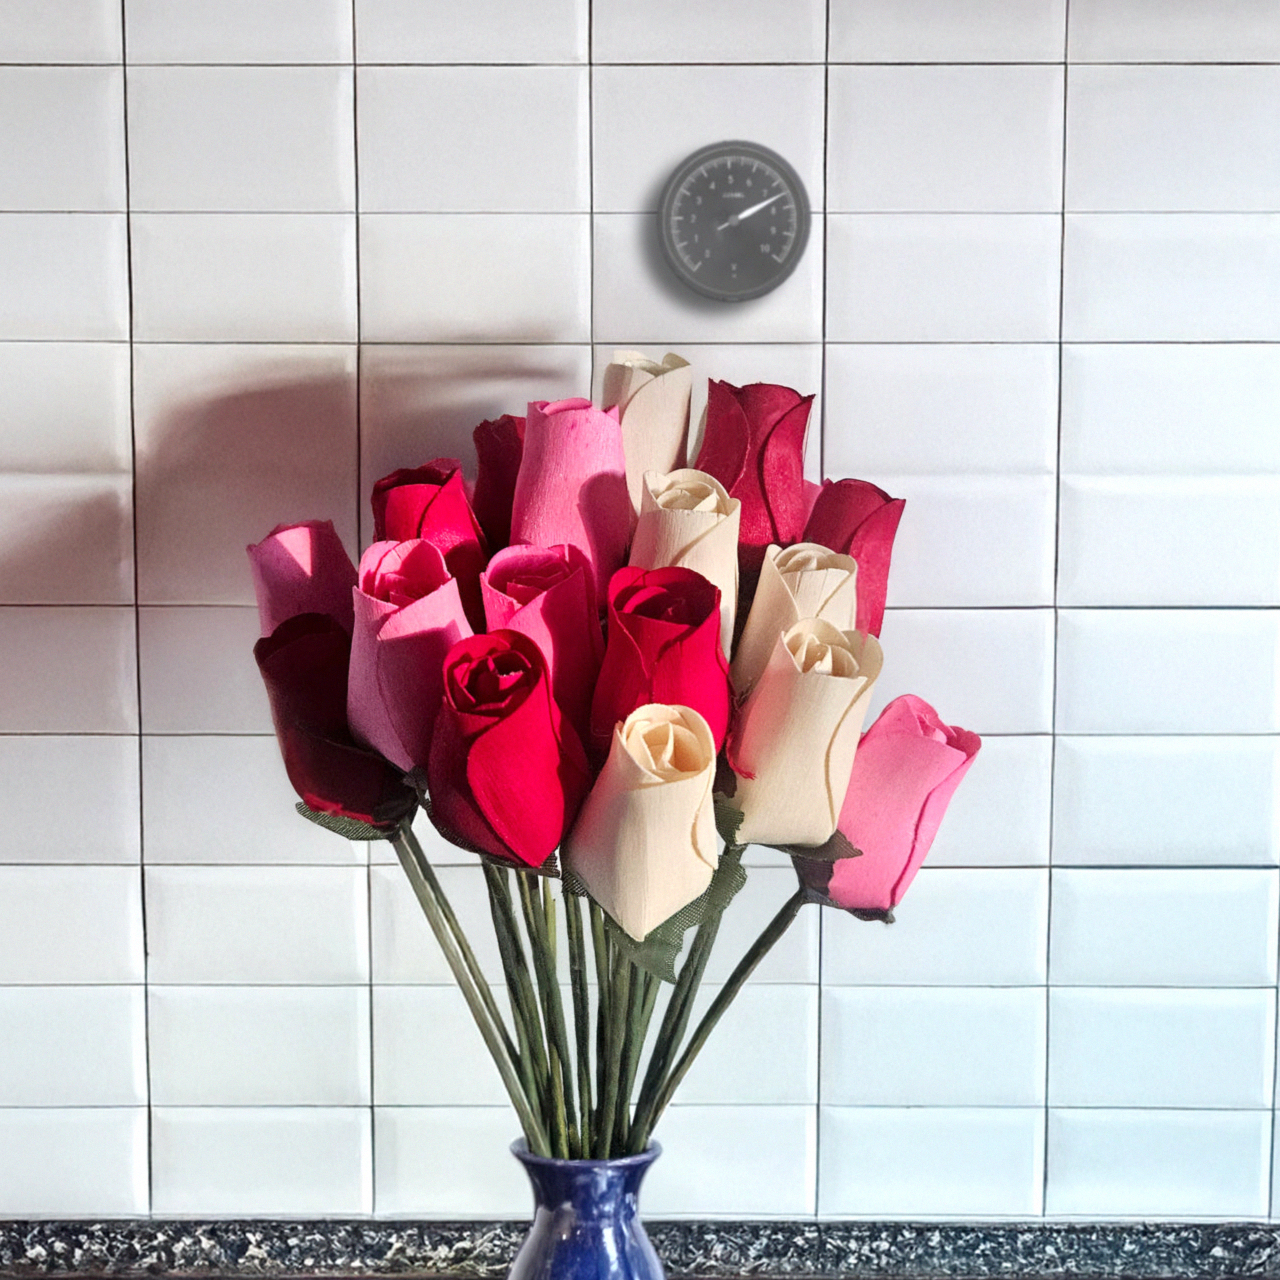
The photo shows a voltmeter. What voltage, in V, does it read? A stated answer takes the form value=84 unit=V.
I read value=7.5 unit=V
